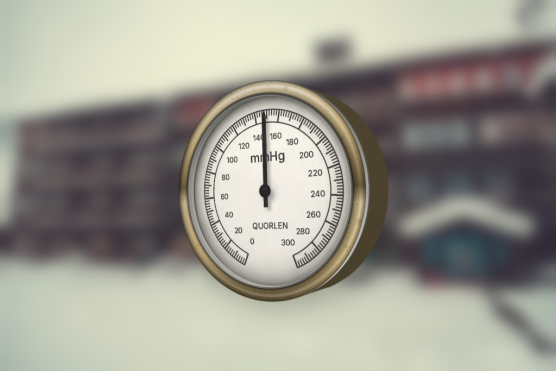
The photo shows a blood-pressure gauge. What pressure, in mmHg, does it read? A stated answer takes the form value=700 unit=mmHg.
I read value=150 unit=mmHg
